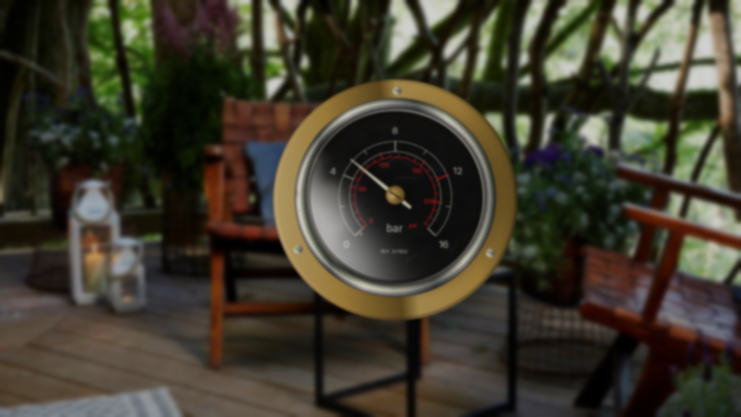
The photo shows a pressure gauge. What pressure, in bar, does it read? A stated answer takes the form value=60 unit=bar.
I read value=5 unit=bar
